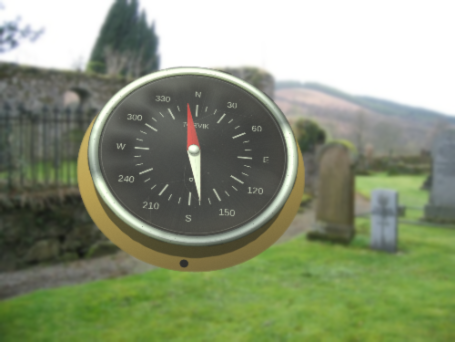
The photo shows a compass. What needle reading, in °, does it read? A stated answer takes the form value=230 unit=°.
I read value=350 unit=°
